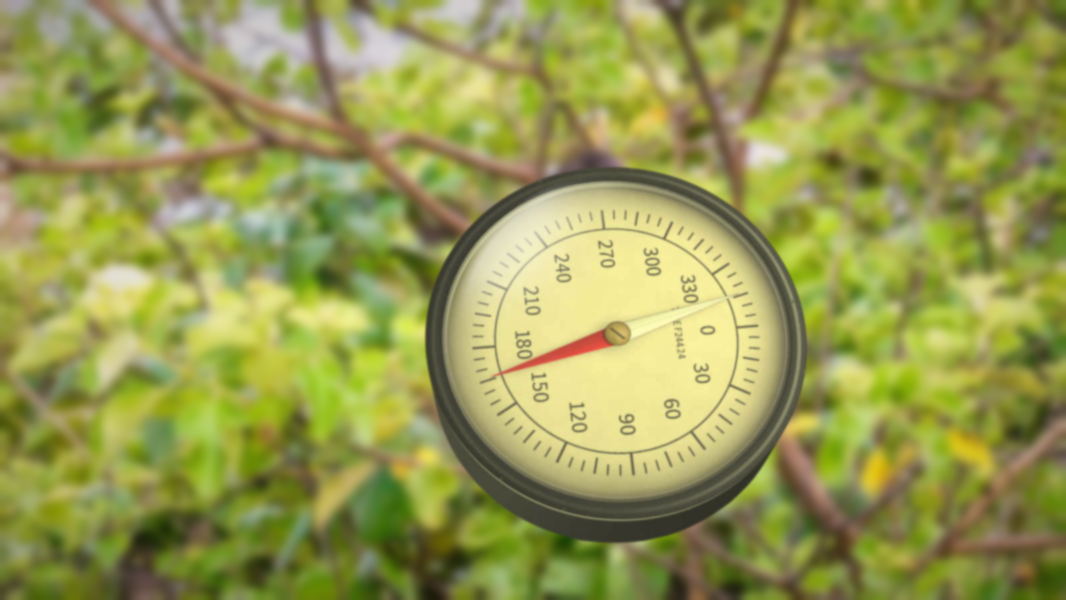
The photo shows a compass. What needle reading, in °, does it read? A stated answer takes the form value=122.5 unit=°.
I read value=165 unit=°
